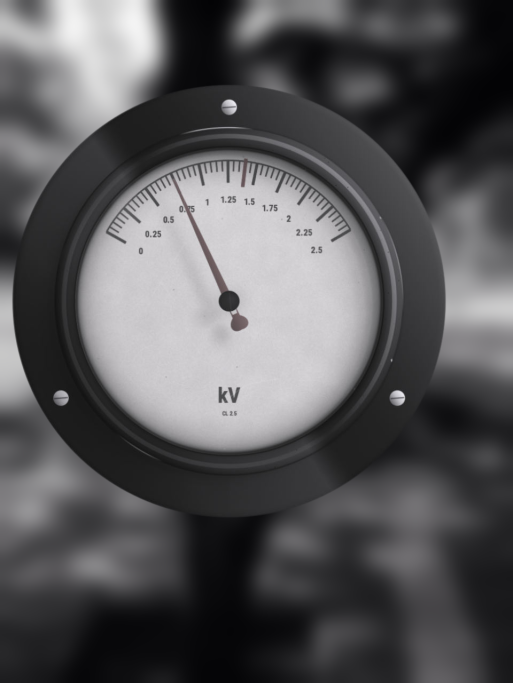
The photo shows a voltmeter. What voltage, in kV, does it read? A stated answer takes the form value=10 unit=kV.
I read value=0.75 unit=kV
